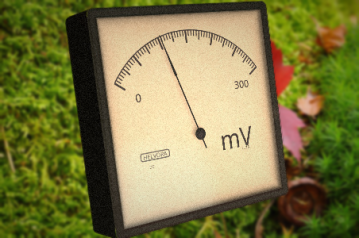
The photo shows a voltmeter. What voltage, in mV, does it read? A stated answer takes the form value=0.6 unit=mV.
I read value=100 unit=mV
